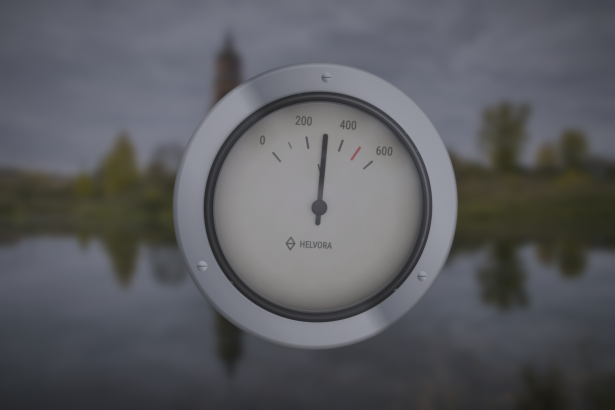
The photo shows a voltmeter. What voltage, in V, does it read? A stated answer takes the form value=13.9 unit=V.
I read value=300 unit=V
